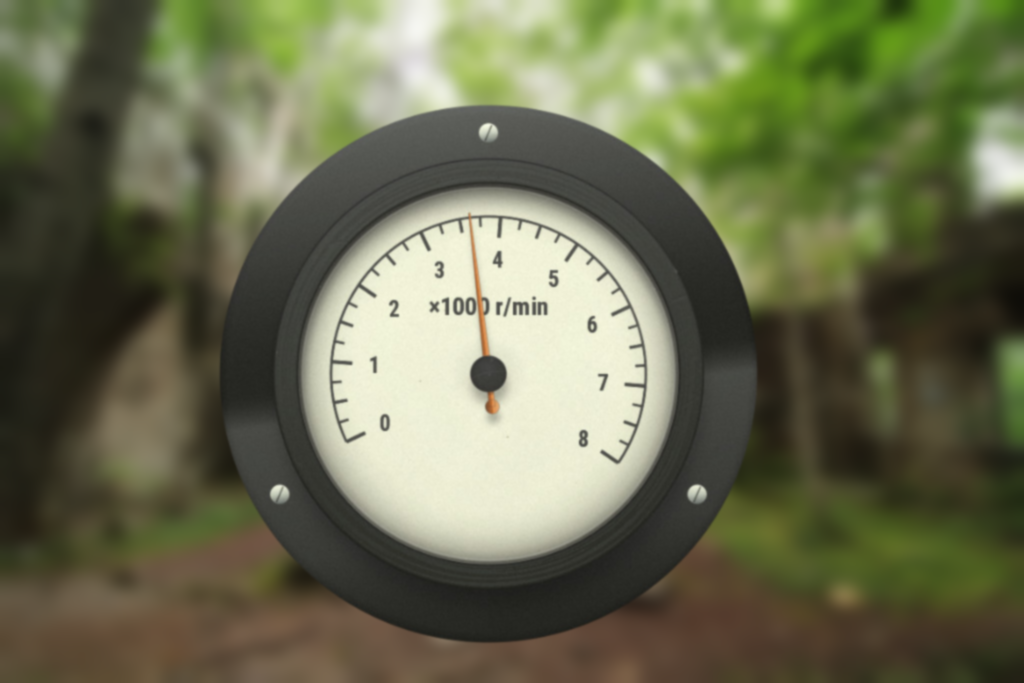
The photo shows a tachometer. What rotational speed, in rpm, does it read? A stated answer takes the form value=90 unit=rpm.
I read value=3625 unit=rpm
